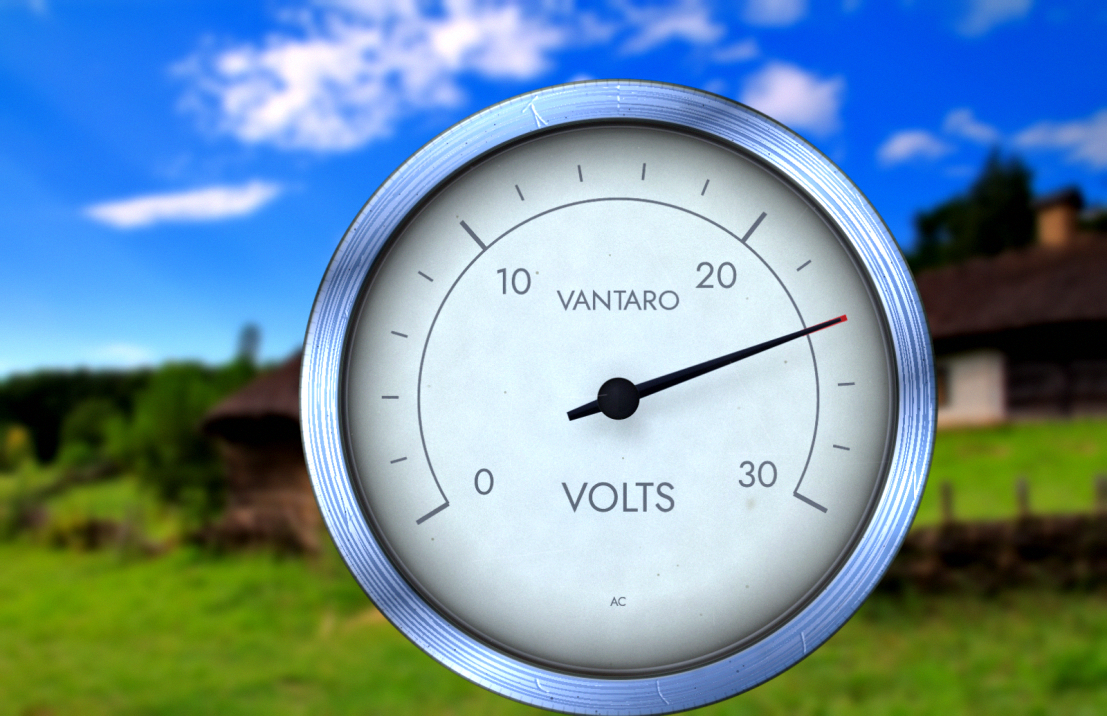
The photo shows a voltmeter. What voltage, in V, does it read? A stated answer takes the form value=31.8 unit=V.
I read value=24 unit=V
